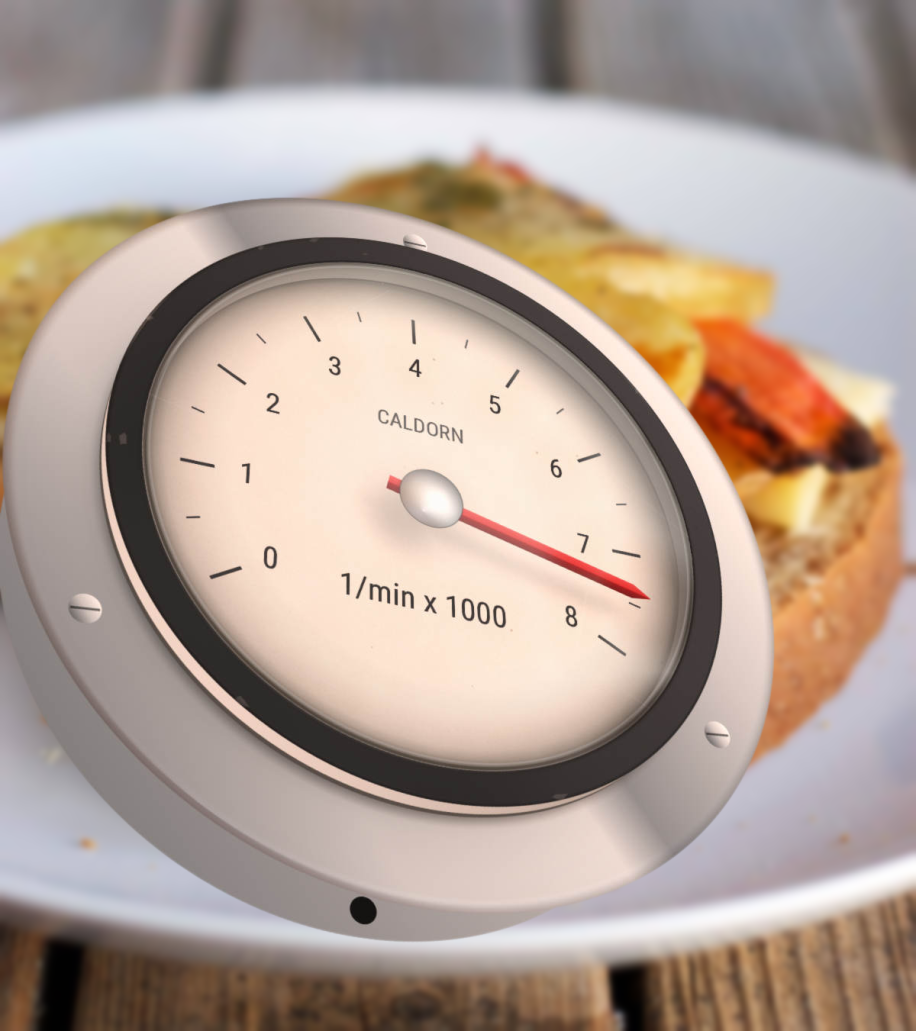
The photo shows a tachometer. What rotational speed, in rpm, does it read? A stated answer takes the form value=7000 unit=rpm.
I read value=7500 unit=rpm
